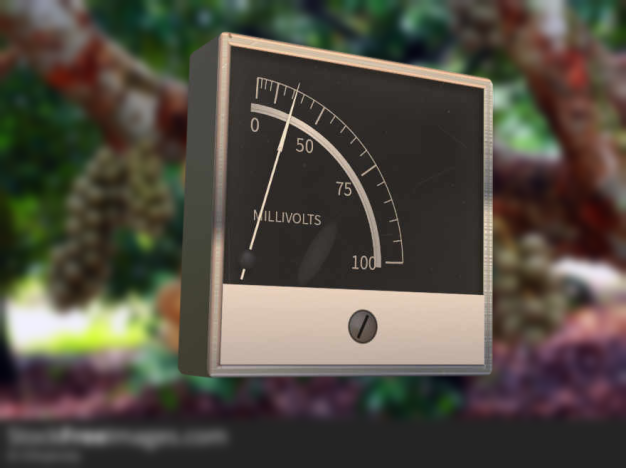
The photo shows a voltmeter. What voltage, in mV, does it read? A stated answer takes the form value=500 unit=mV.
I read value=35 unit=mV
